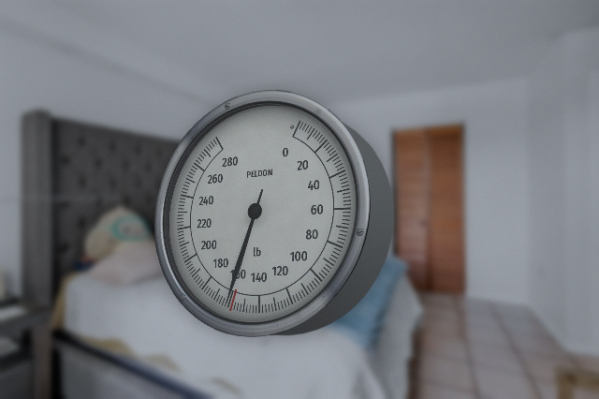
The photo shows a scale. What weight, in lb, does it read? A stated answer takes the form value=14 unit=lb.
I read value=160 unit=lb
